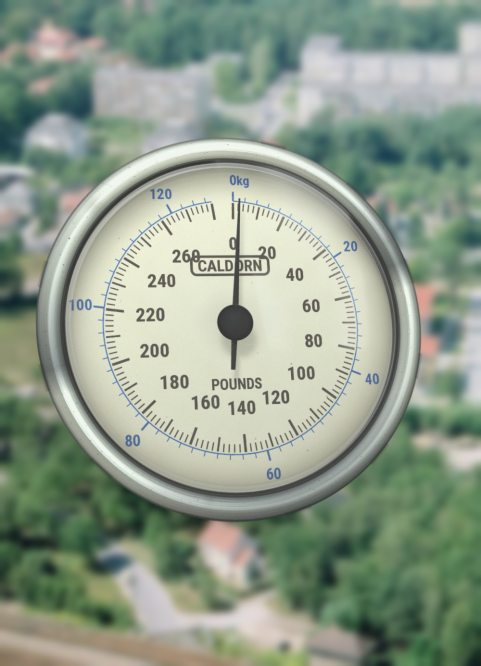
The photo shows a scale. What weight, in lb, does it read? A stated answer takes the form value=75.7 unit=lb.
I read value=2 unit=lb
